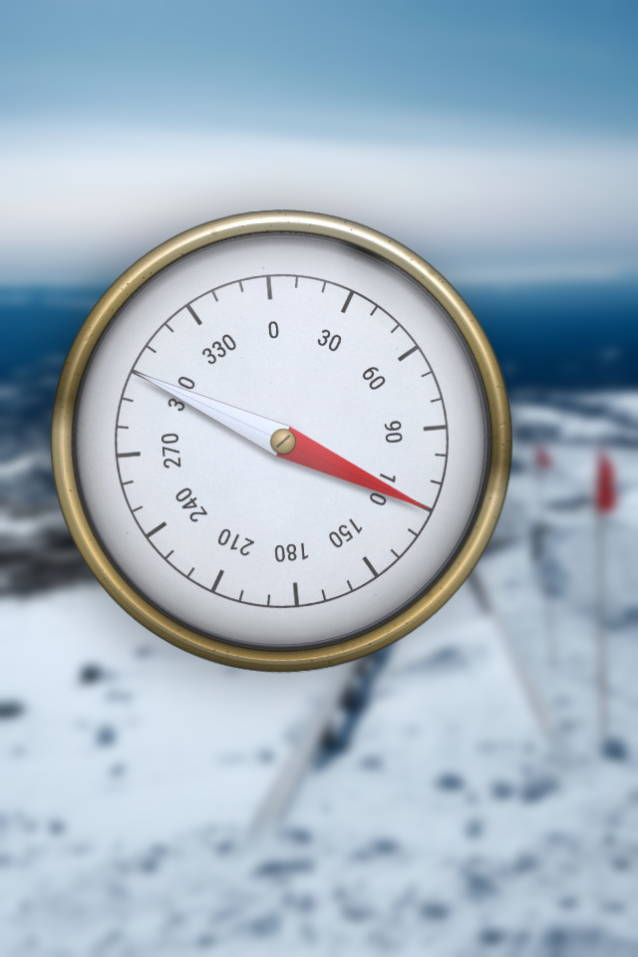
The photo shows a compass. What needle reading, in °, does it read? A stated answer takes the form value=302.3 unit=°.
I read value=120 unit=°
